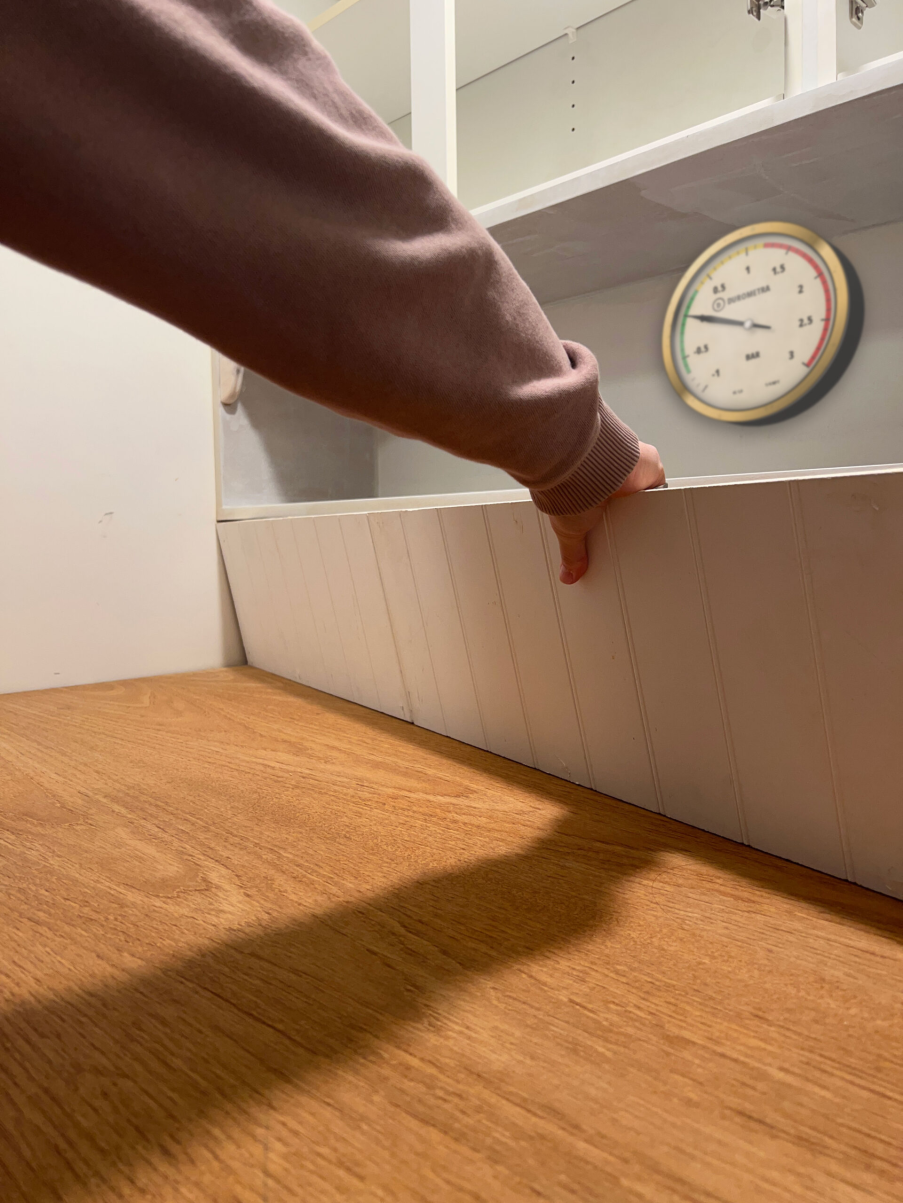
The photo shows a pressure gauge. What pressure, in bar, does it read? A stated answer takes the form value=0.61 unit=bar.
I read value=0 unit=bar
